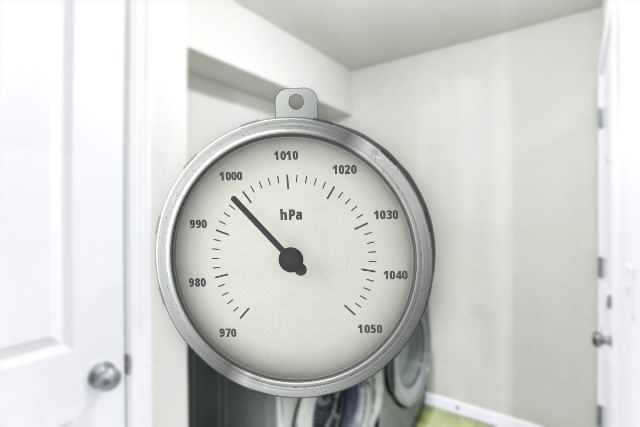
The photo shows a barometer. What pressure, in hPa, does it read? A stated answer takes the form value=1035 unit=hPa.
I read value=998 unit=hPa
